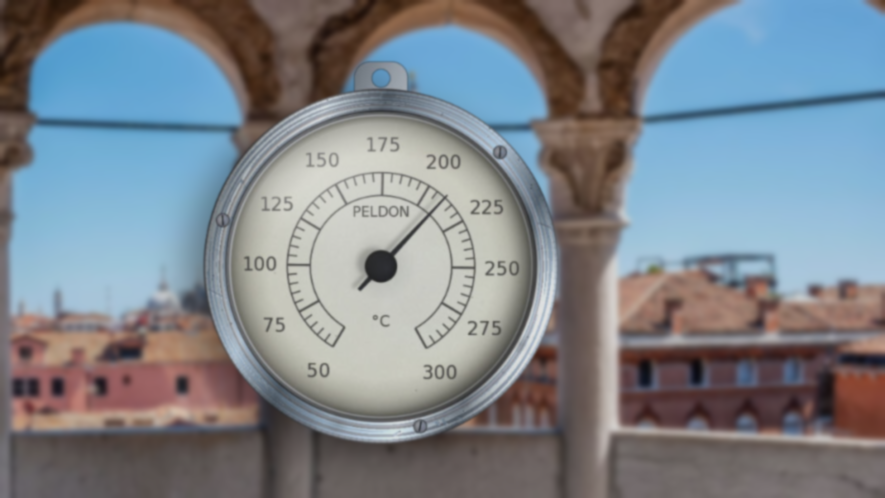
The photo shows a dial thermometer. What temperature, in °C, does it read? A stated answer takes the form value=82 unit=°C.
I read value=210 unit=°C
